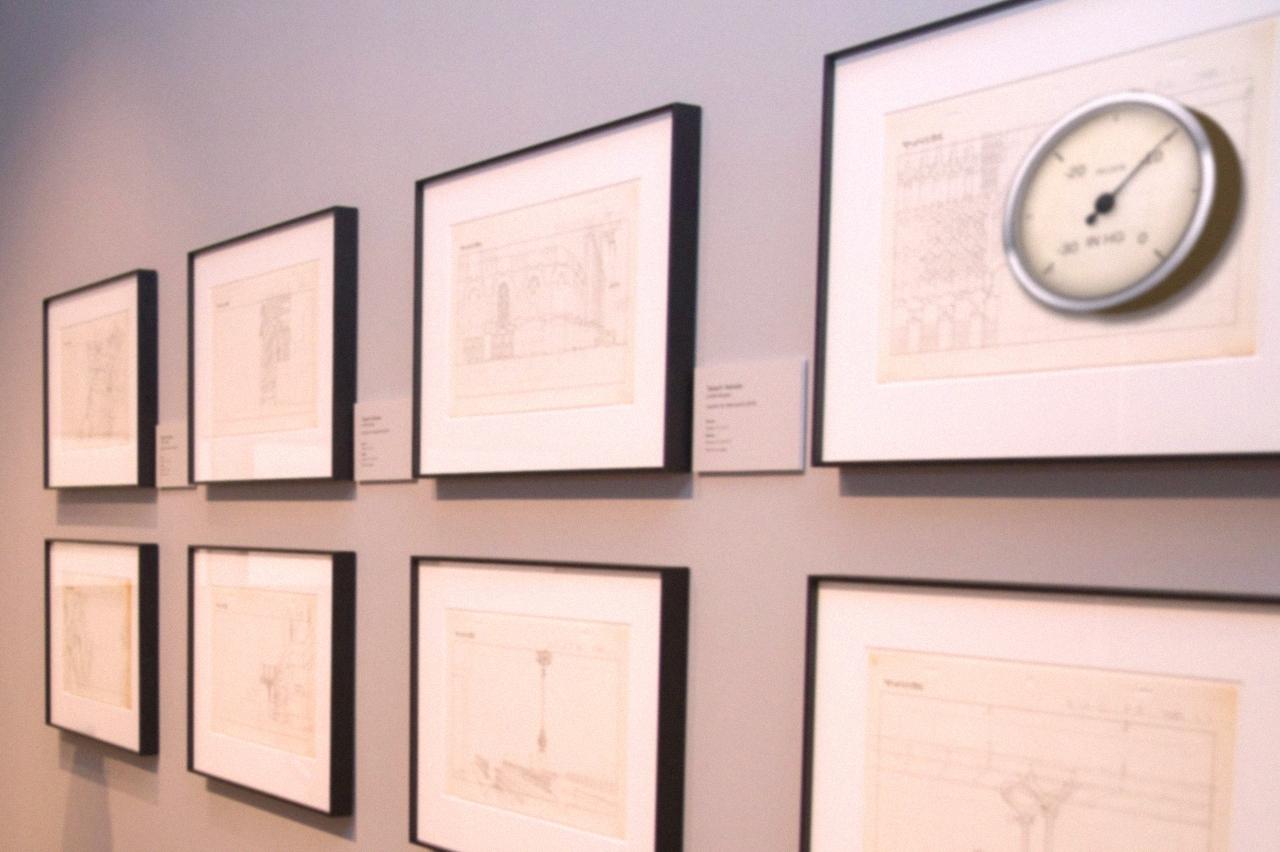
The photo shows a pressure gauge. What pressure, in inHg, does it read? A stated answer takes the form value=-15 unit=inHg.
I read value=-10 unit=inHg
